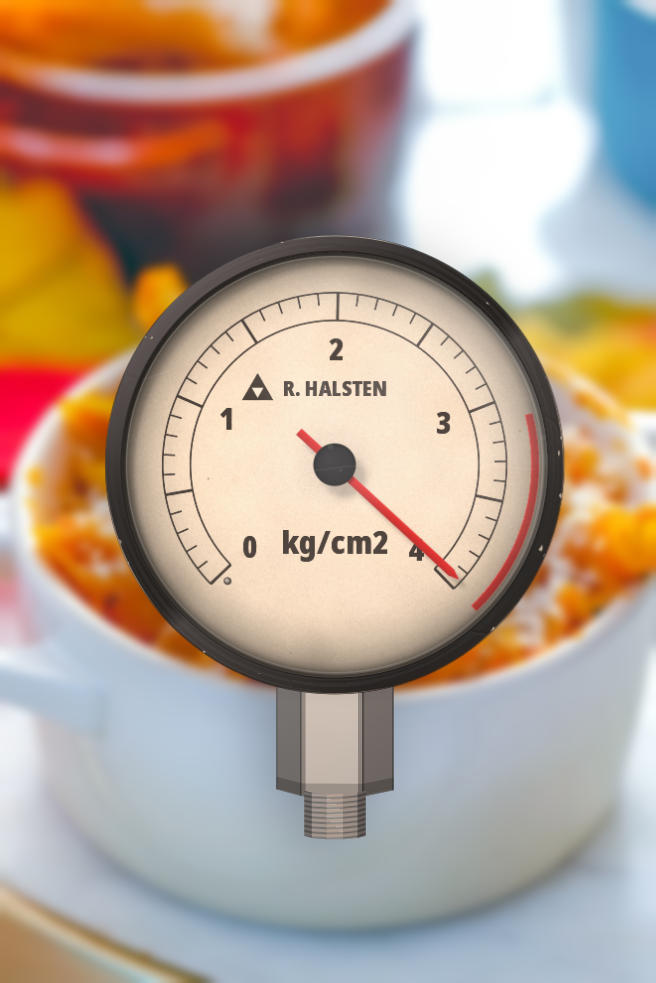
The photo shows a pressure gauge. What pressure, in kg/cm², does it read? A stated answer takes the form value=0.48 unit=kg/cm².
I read value=3.95 unit=kg/cm²
